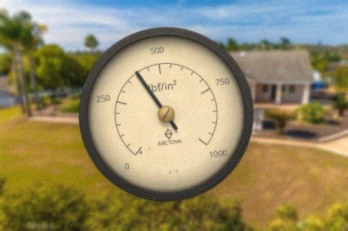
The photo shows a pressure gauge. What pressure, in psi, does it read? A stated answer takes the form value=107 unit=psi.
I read value=400 unit=psi
